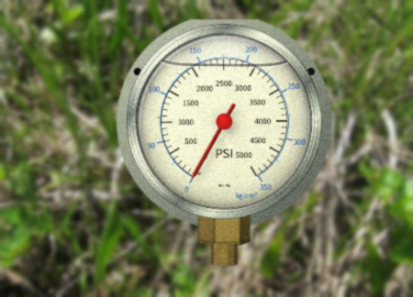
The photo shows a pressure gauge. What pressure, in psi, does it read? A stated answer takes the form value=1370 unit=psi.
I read value=0 unit=psi
